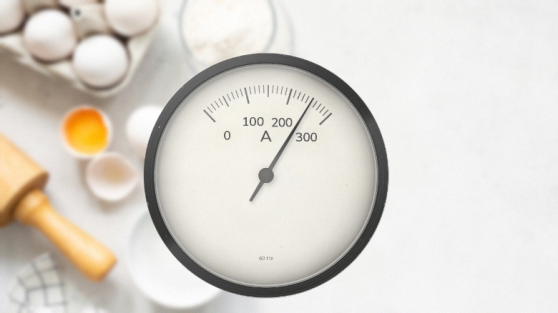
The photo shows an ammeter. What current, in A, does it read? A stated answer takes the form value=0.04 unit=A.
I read value=250 unit=A
